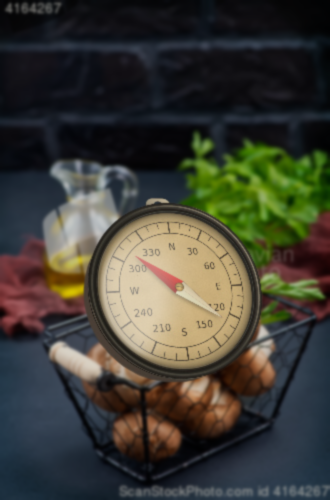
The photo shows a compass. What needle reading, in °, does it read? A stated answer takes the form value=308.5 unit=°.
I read value=310 unit=°
